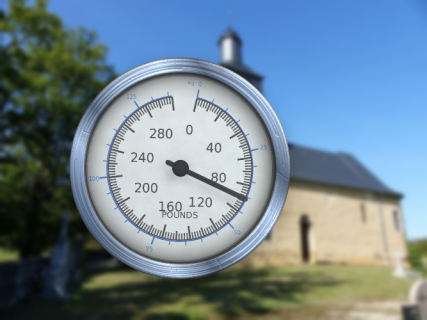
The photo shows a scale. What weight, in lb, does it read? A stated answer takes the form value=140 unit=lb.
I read value=90 unit=lb
